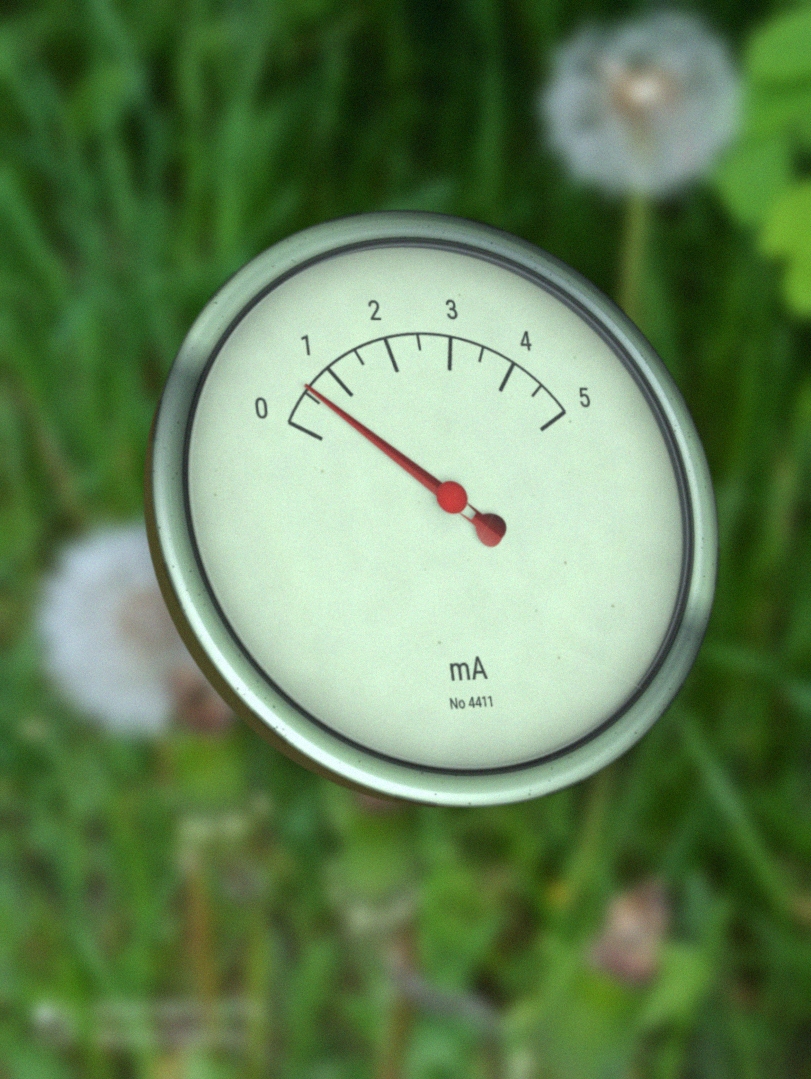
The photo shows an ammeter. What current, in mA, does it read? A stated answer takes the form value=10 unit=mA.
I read value=0.5 unit=mA
